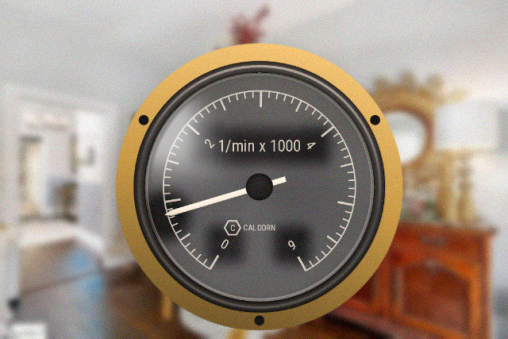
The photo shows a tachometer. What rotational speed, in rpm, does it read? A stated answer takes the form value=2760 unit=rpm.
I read value=850 unit=rpm
